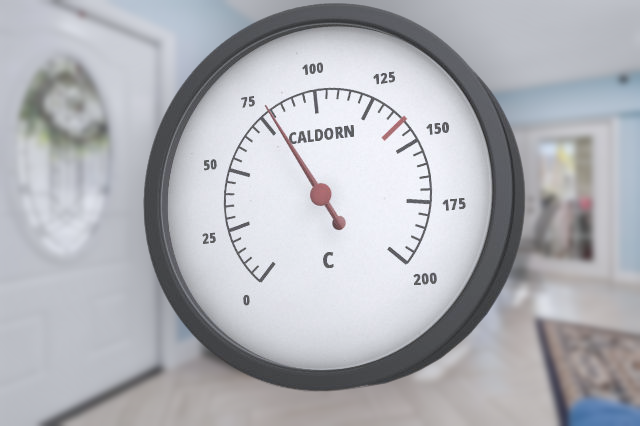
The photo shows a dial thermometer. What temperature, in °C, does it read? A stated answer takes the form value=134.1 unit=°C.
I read value=80 unit=°C
